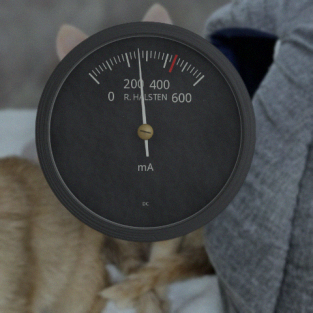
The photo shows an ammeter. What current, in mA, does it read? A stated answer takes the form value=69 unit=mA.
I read value=260 unit=mA
